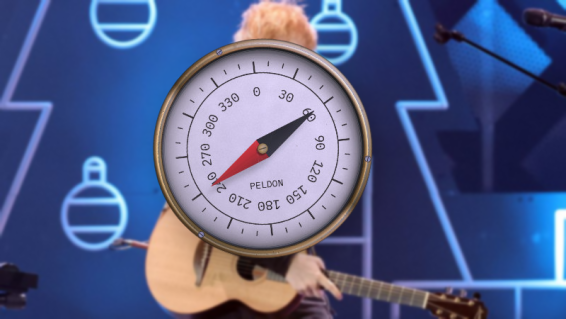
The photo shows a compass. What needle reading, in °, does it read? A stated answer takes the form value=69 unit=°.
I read value=240 unit=°
